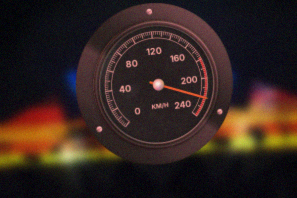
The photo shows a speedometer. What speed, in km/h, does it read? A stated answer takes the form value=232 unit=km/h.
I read value=220 unit=km/h
